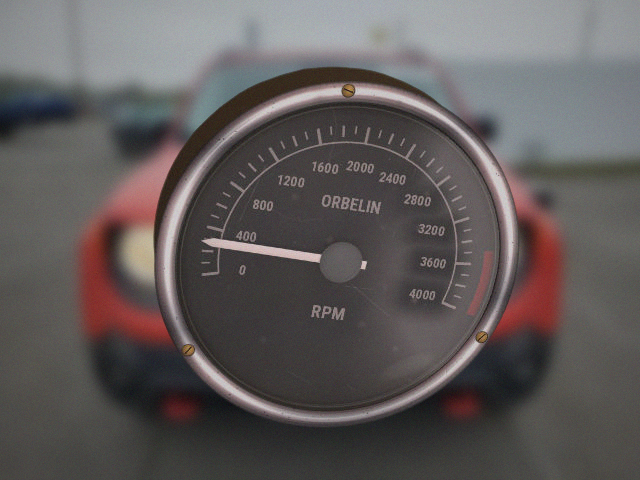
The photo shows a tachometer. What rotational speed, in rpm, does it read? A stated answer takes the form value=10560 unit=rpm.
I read value=300 unit=rpm
